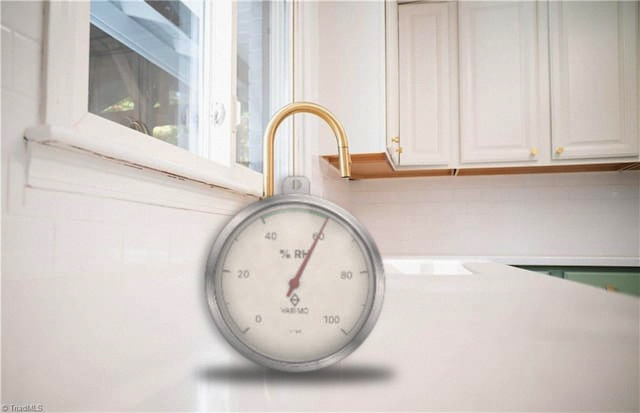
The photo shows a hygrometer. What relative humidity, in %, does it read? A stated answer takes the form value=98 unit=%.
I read value=60 unit=%
